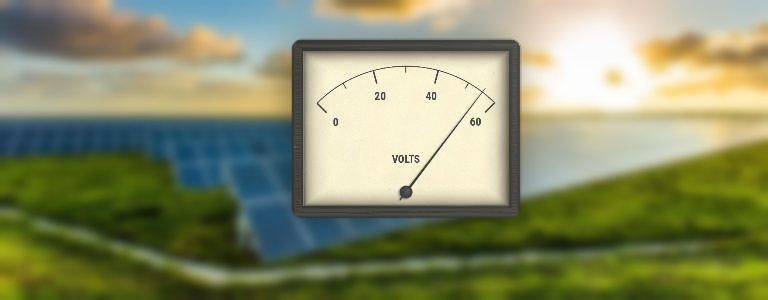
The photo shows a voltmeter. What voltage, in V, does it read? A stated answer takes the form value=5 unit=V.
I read value=55 unit=V
